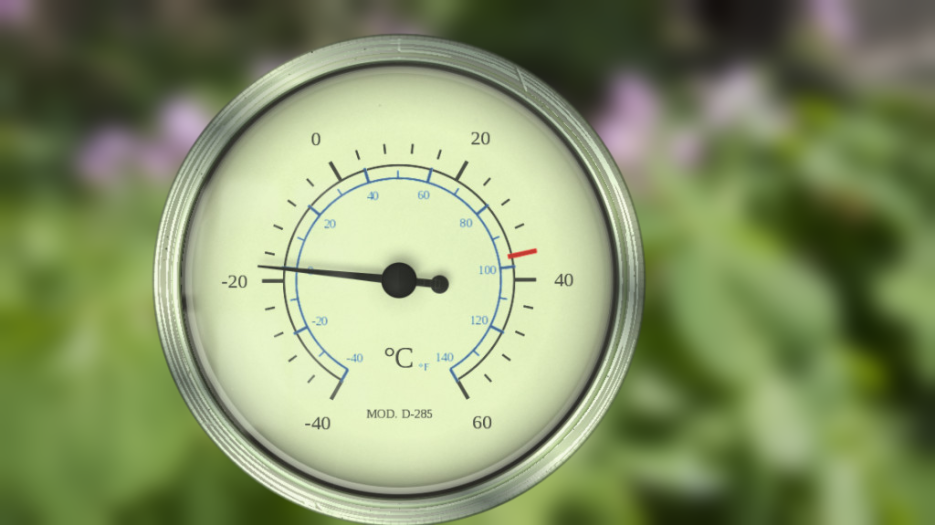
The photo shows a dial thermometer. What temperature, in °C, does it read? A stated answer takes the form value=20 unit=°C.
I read value=-18 unit=°C
